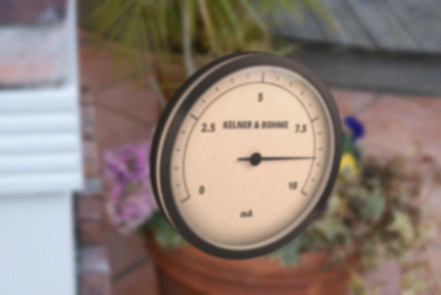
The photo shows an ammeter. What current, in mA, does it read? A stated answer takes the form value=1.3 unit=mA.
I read value=8.75 unit=mA
